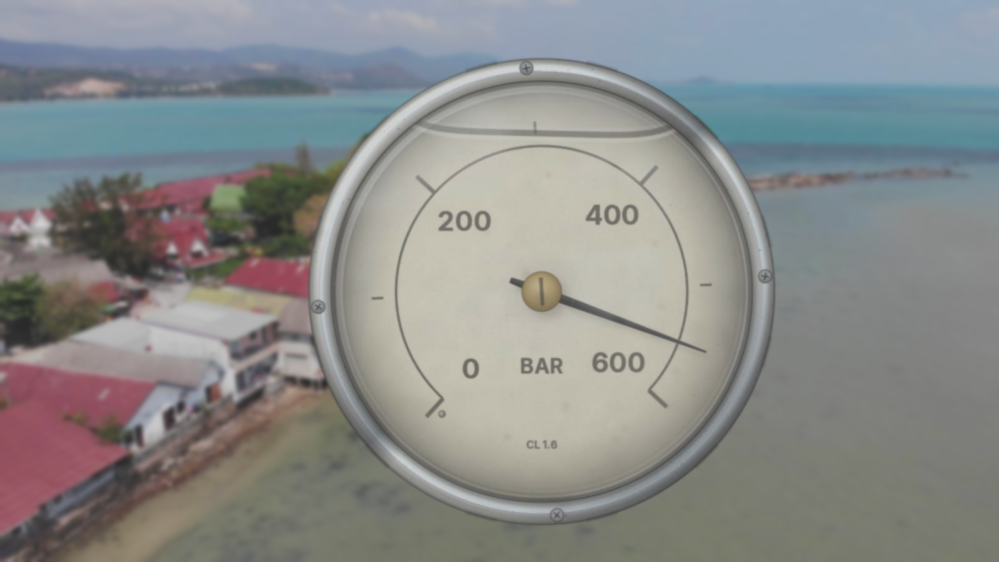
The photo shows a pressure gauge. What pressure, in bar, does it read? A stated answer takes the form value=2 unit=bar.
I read value=550 unit=bar
